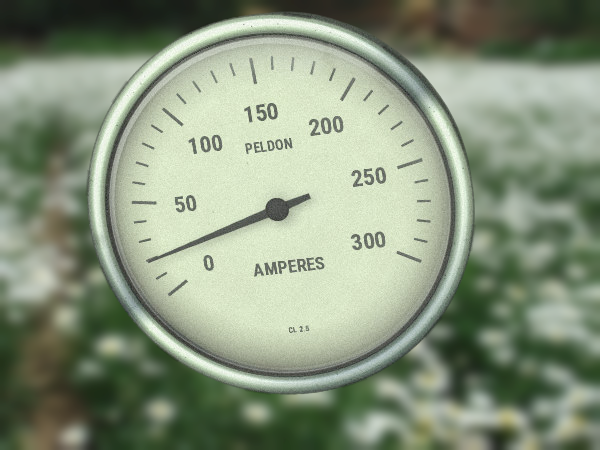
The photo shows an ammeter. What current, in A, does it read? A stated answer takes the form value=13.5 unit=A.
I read value=20 unit=A
